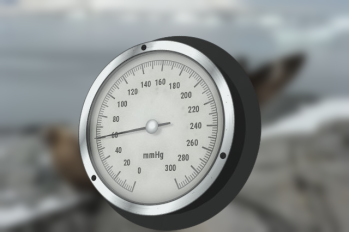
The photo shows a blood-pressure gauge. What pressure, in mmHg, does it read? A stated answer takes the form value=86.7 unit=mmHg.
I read value=60 unit=mmHg
